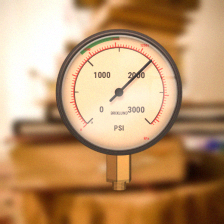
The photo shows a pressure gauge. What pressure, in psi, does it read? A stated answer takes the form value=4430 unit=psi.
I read value=2000 unit=psi
